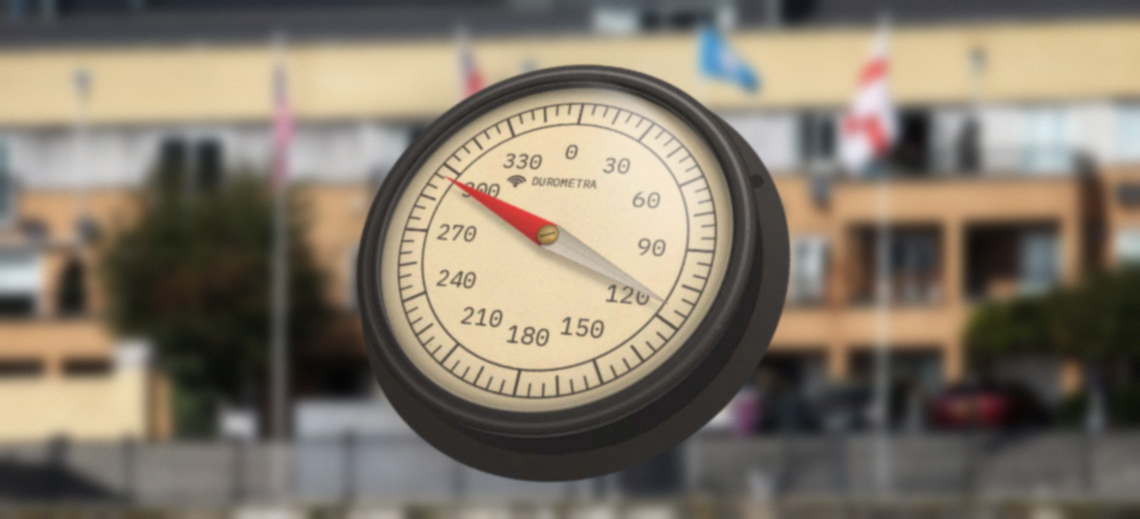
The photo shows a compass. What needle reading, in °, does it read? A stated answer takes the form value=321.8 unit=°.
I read value=295 unit=°
